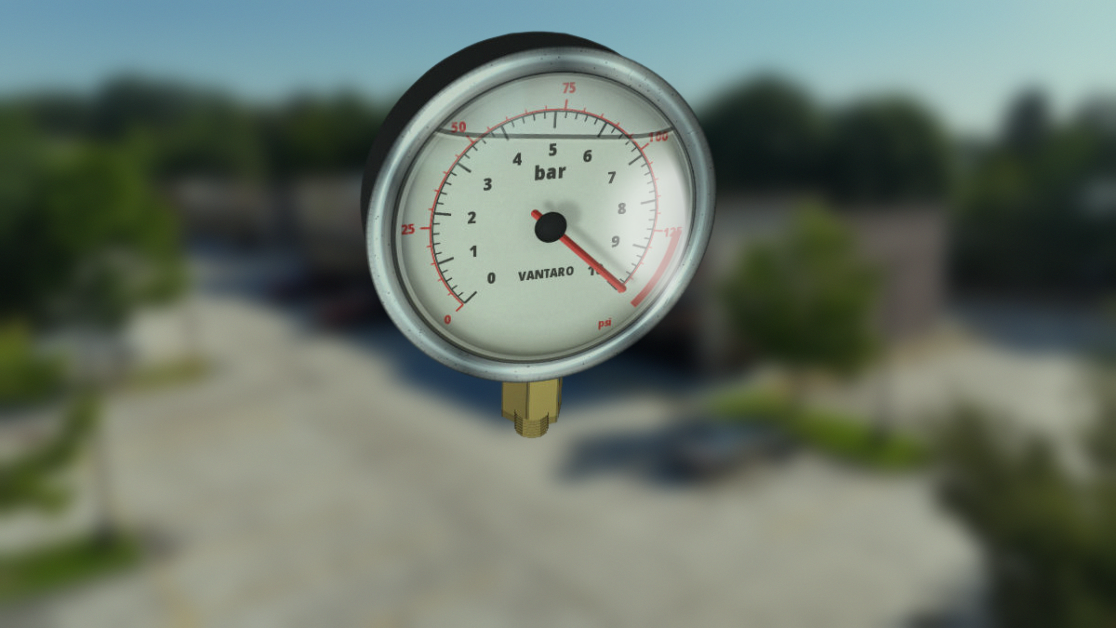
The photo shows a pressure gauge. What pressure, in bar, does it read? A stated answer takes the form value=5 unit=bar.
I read value=9.9 unit=bar
